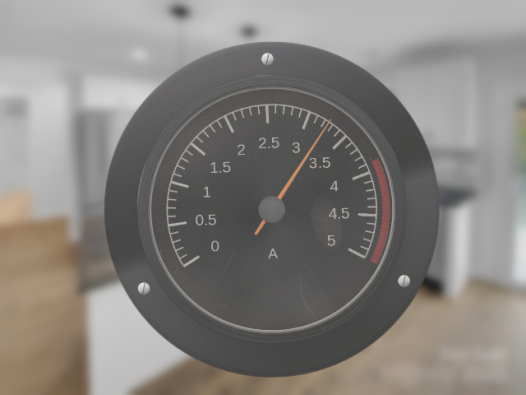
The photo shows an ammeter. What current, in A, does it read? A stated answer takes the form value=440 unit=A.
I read value=3.25 unit=A
